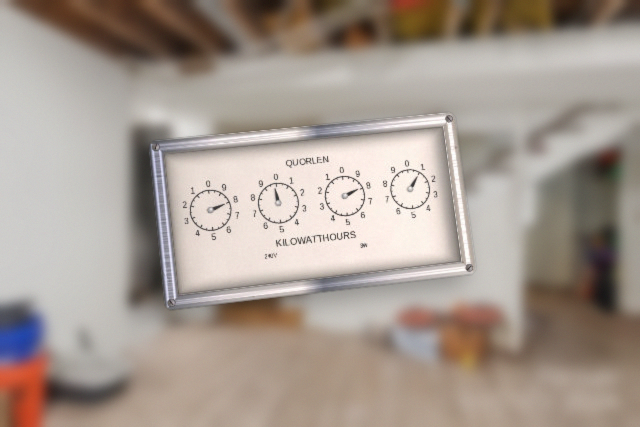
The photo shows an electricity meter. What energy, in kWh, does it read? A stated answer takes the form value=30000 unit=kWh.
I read value=7981 unit=kWh
